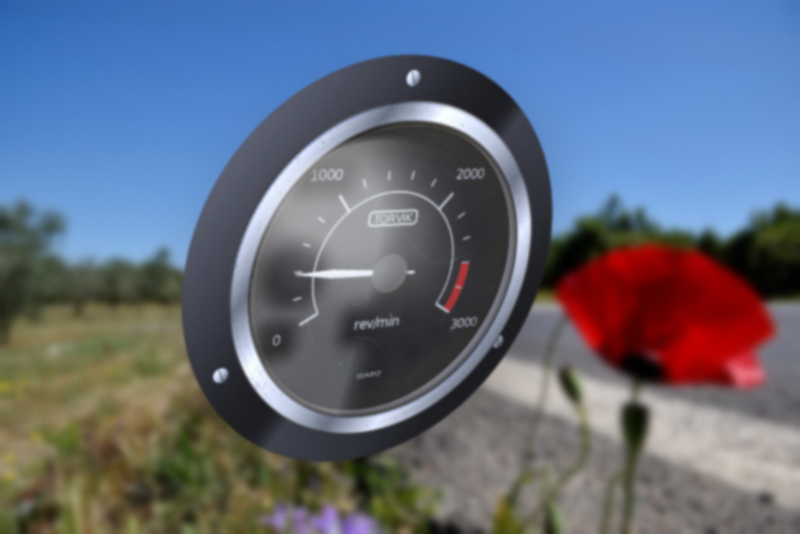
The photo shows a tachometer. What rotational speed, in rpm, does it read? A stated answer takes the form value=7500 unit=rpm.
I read value=400 unit=rpm
